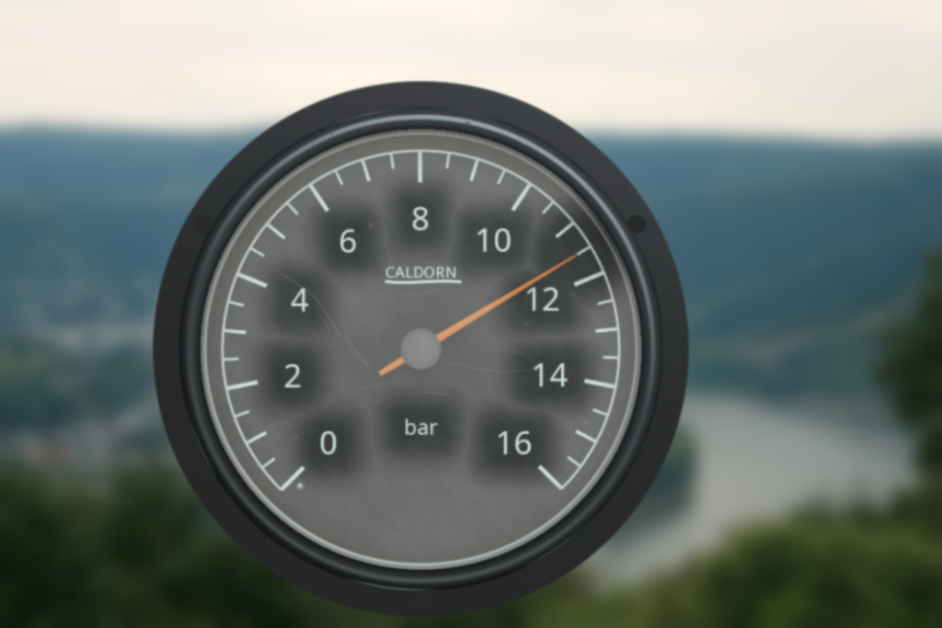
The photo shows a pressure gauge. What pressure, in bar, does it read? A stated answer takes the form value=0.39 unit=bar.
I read value=11.5 unit=bar
